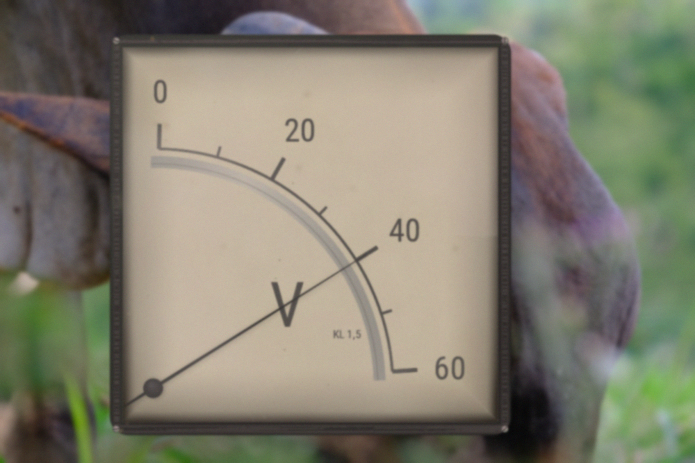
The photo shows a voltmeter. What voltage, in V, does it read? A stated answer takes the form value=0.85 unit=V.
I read value=40 unit=V
